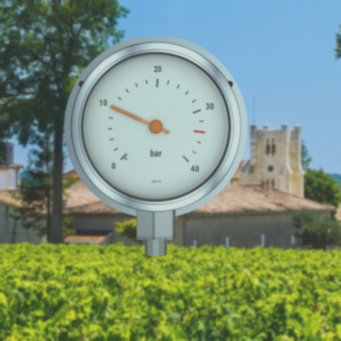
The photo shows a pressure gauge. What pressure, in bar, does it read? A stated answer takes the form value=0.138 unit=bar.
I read value=10 unit=bar
